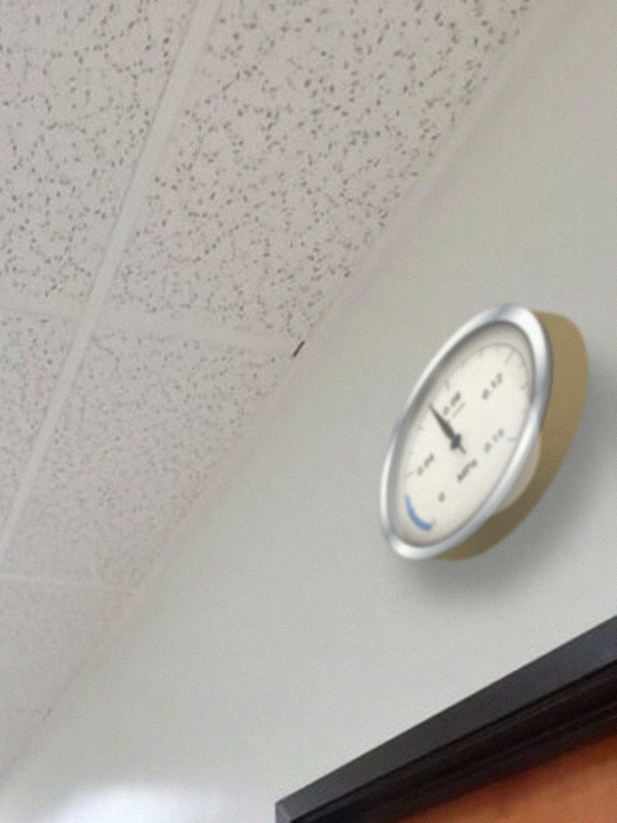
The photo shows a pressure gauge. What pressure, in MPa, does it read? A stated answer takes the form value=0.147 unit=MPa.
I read value=0.07 unit=MPa
